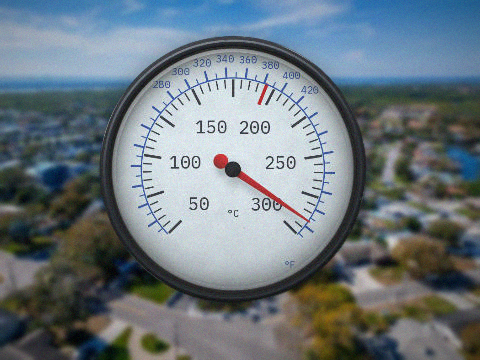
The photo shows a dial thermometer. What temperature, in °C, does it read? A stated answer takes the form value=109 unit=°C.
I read value=290 unit=°C
